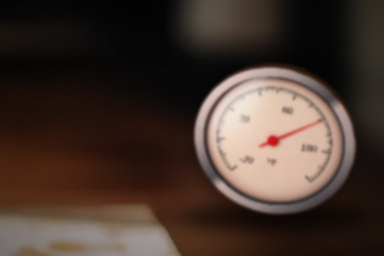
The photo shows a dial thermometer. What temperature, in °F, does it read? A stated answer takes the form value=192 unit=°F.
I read value=80 unit=°F
